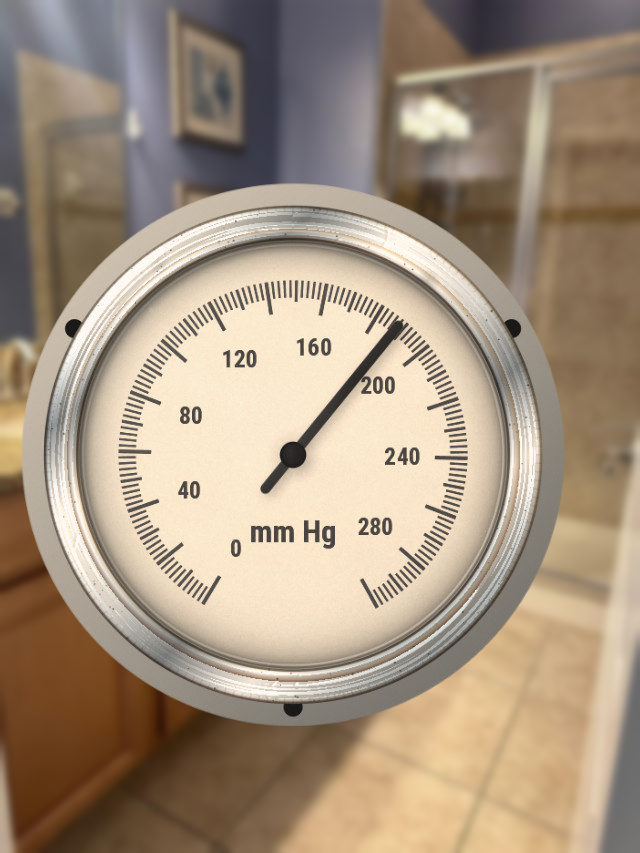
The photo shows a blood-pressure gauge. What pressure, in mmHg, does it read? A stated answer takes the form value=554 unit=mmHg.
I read value=188 unit=mmHg
